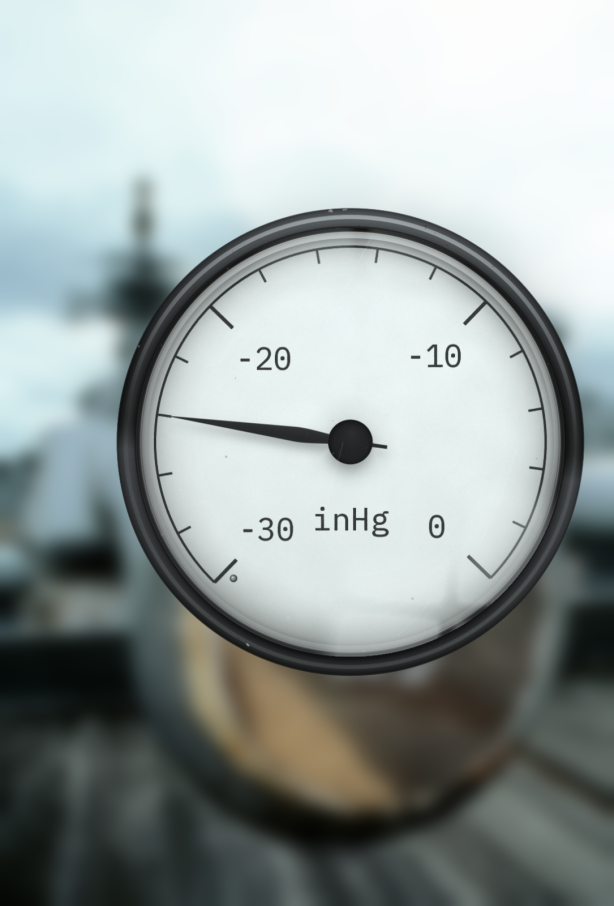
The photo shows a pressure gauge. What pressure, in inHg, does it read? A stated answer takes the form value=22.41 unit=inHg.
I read value=-24 unit=inHg
